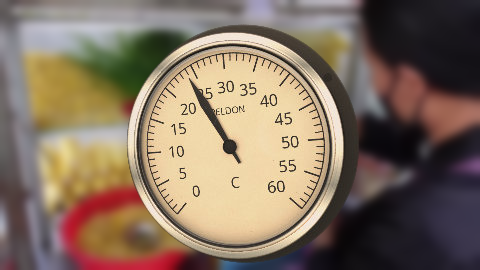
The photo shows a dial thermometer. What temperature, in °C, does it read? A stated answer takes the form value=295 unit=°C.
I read value=24 unit=°C
